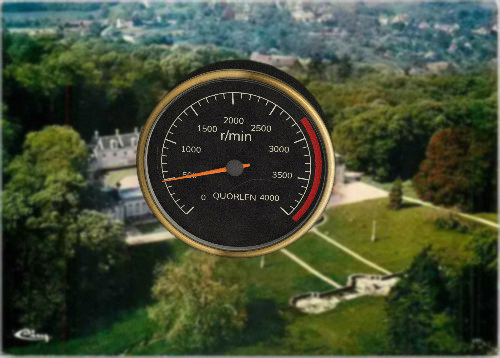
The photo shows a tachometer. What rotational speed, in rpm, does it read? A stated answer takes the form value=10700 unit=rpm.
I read value=500 unit=rpm
